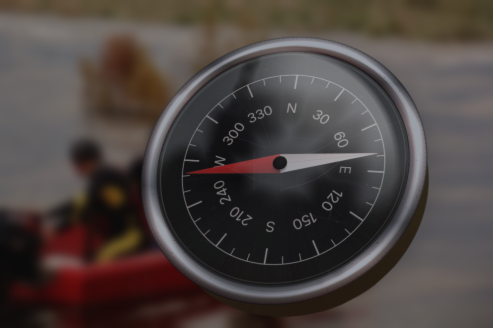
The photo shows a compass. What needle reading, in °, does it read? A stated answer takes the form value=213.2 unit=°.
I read value=260 unit=°
